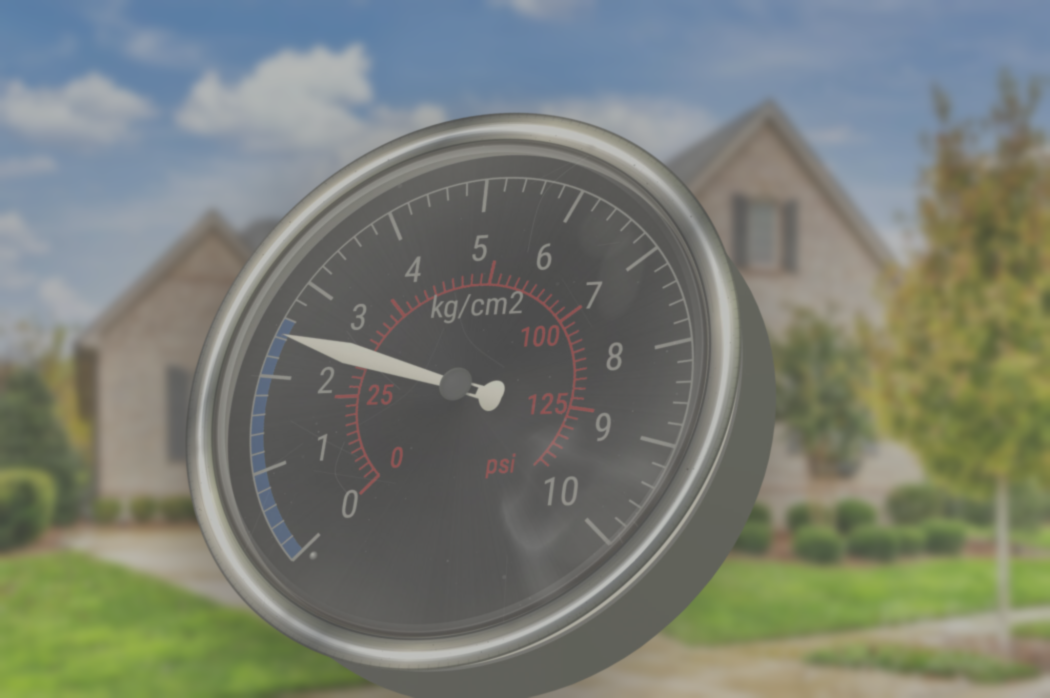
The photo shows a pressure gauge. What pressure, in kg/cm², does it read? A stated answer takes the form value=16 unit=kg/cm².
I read value=2.4 unit=kg/cm²
